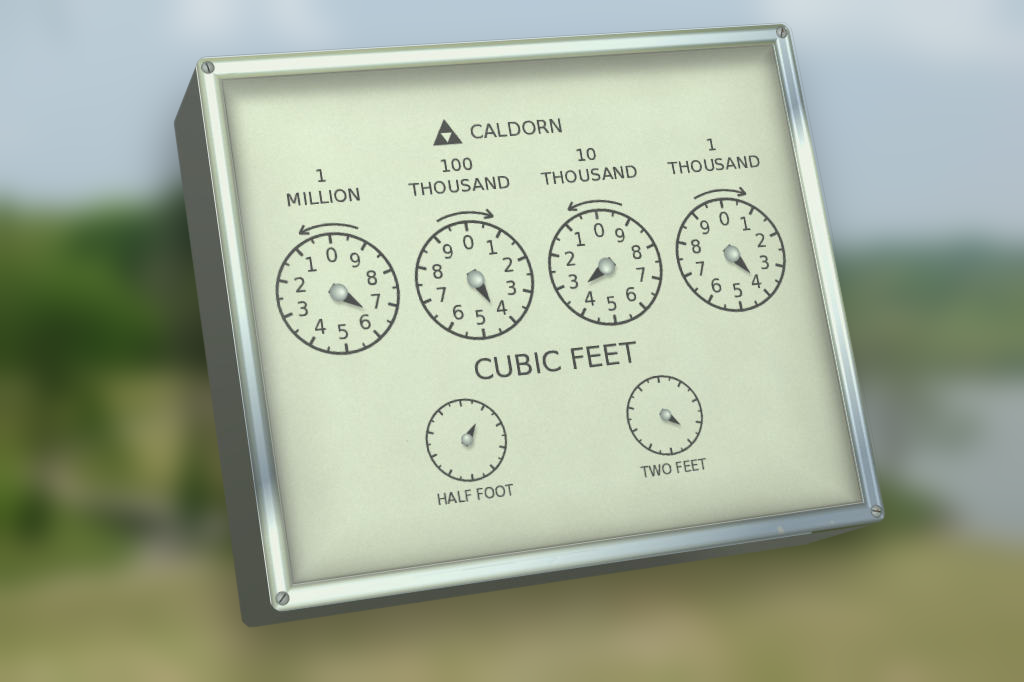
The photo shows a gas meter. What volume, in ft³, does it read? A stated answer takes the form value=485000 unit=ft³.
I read value=643400 unit=ft³
